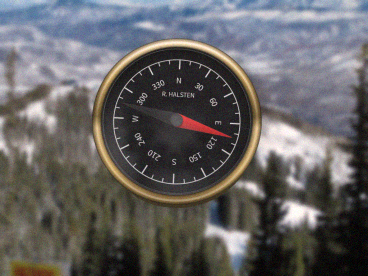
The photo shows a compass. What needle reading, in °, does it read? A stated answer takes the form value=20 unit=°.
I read value=105 unit=°
